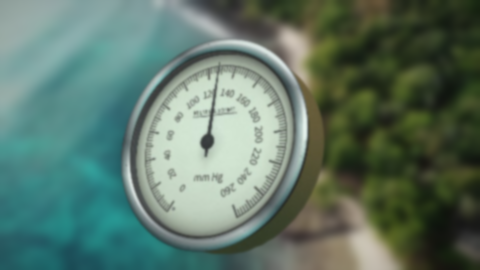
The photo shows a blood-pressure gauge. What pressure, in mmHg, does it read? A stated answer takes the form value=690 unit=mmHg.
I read value=130 unit=mmHg
